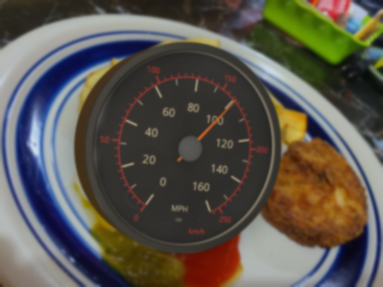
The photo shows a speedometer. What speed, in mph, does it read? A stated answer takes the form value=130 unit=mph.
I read value=100 unit=mph
